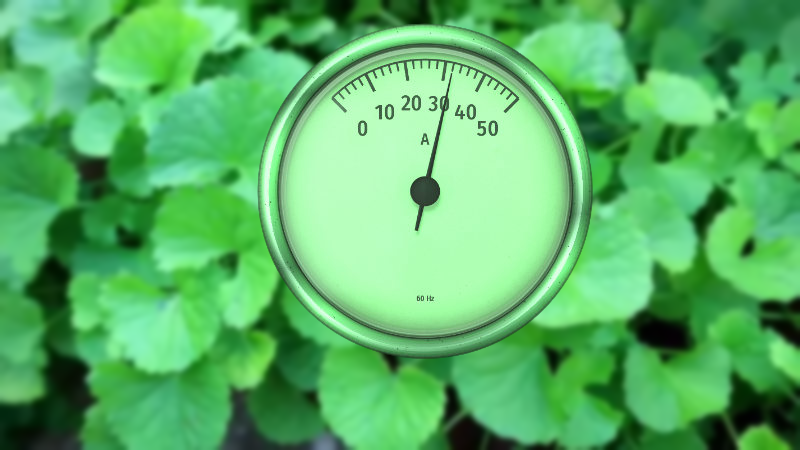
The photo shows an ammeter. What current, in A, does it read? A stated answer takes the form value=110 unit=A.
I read value=32 unit=A
